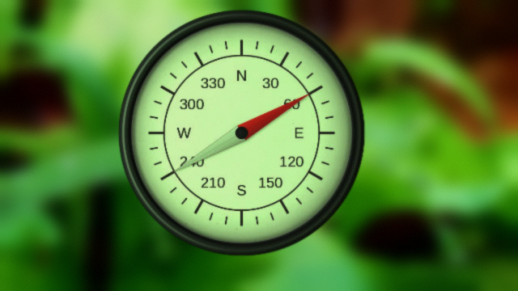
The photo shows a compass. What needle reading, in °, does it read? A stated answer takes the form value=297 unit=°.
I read value=60 unit=°
